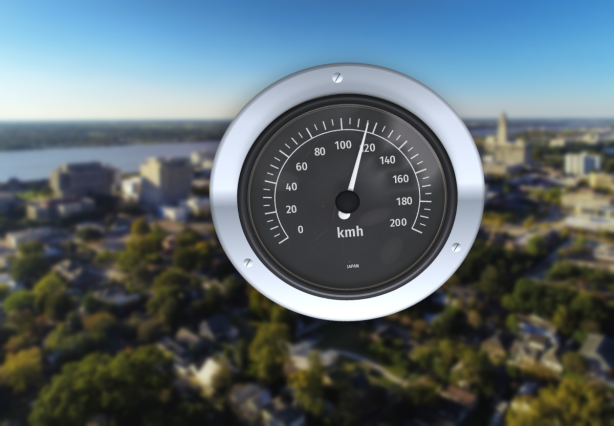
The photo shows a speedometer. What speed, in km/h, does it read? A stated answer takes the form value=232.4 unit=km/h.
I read value=115 unit=km/h
